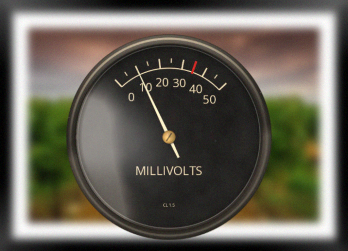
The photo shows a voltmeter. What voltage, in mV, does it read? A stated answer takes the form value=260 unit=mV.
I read value=10 unit=mV
